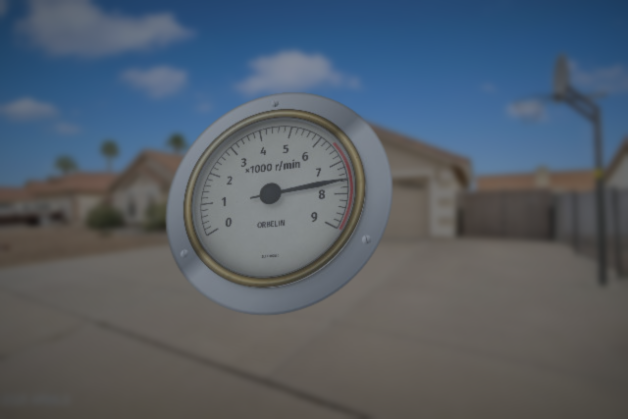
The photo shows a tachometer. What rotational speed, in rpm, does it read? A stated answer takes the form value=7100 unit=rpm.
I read value=7600 unit=rpm
